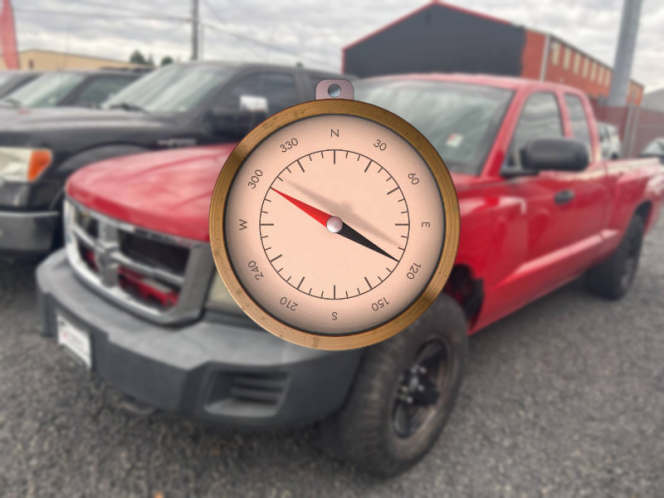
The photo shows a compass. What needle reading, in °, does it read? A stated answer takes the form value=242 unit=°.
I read value=300 unit=°
